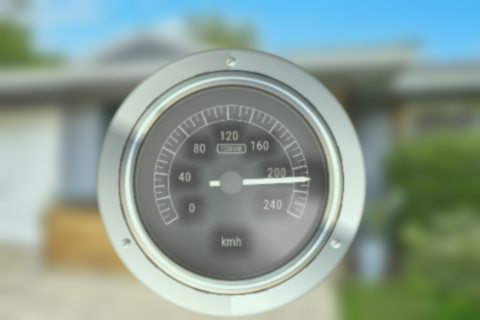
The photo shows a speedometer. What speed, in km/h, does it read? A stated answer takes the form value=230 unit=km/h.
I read value=210 unit=km/h
